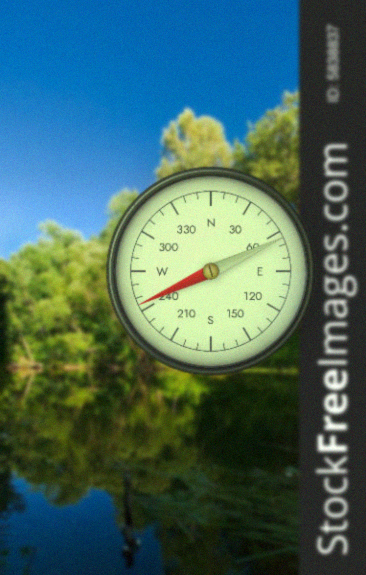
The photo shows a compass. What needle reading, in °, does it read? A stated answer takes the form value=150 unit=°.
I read value=245 unit=°
